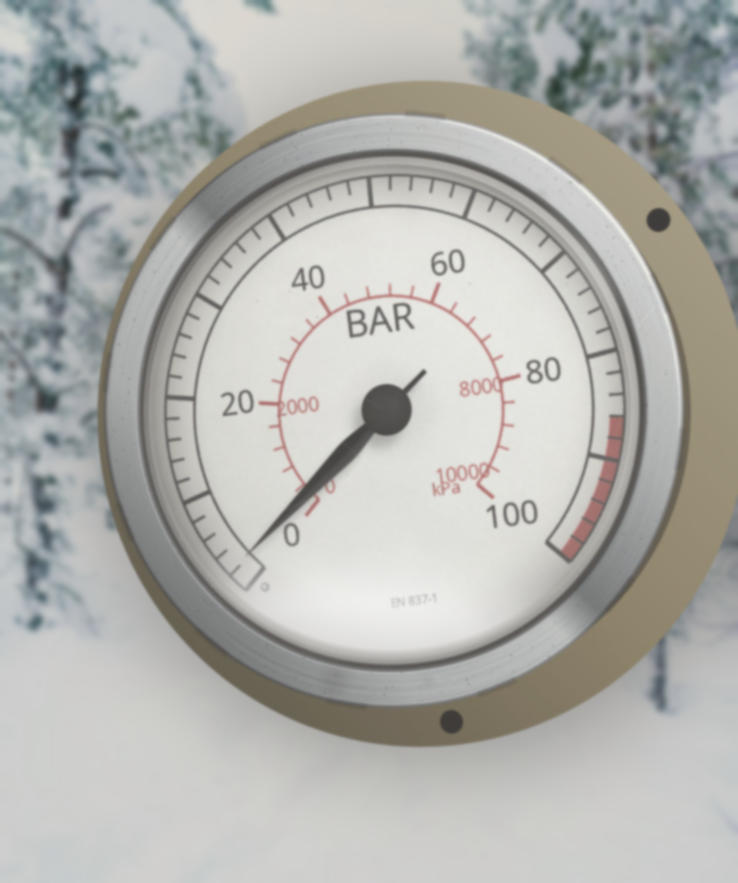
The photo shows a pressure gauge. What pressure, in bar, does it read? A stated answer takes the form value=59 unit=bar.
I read value=2 unit=bar
